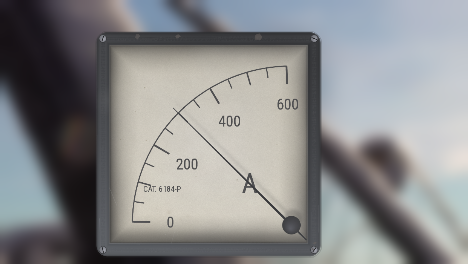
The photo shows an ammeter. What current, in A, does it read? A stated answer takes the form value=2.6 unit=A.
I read value=300 unit=A
